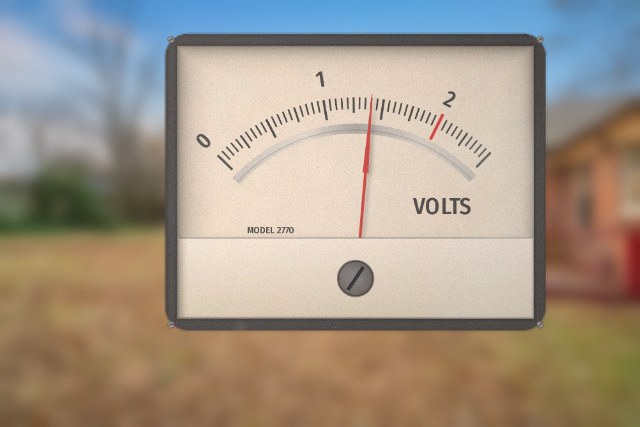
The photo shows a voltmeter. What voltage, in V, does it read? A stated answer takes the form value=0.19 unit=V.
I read value=1.4 unit=V
